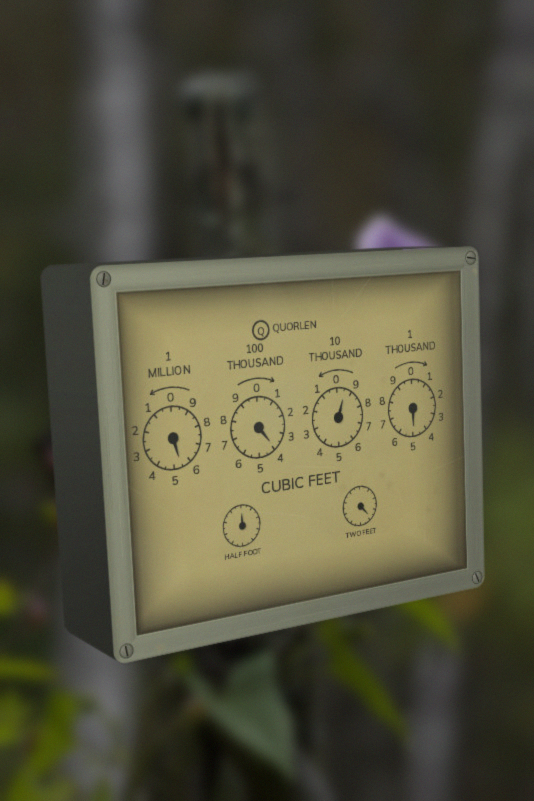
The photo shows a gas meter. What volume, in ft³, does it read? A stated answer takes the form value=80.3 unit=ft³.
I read value=539500 unit=ft³
